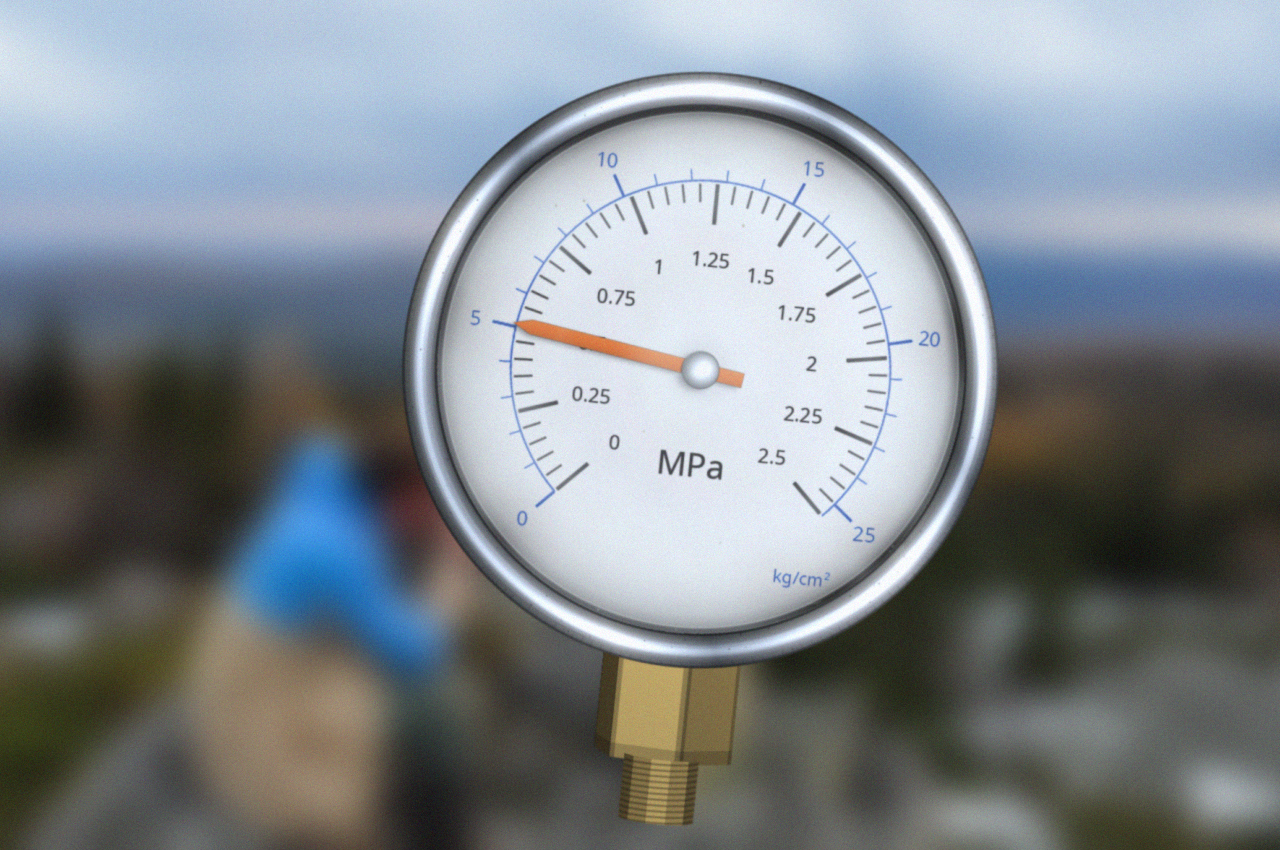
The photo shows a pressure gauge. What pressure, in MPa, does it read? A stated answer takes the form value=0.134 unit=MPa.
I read value=0.5 unit=MPa
